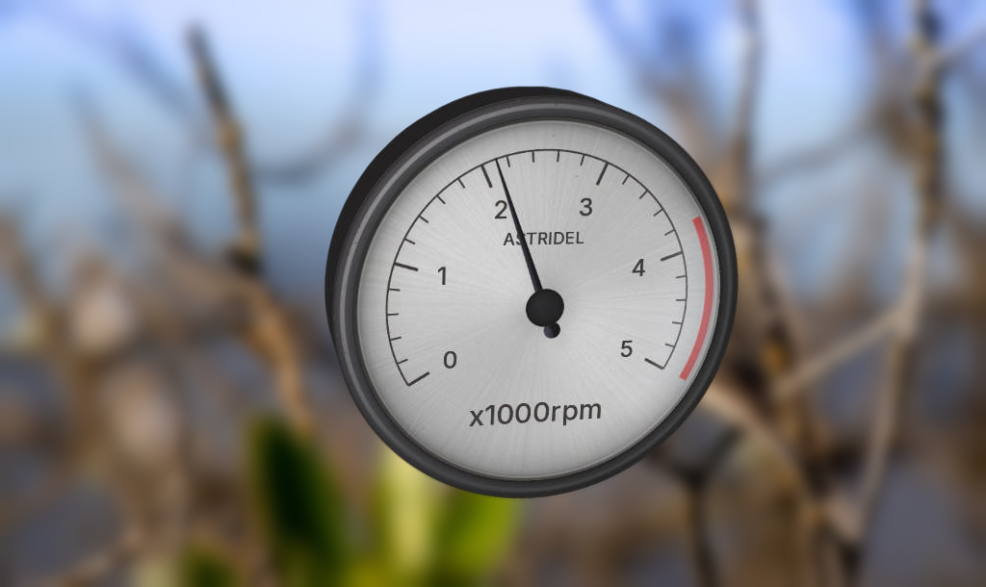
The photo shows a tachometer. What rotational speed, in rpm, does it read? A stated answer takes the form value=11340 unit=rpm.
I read value=2100 unit=rpm
